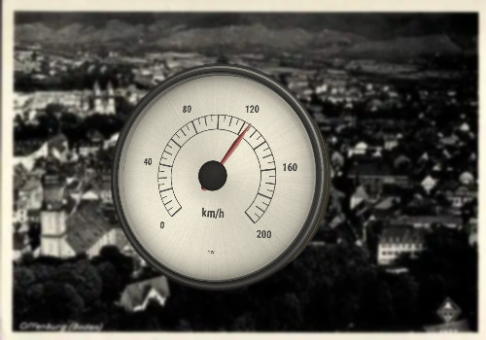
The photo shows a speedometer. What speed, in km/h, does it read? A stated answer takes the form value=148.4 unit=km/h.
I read value=125 unit=km/h
